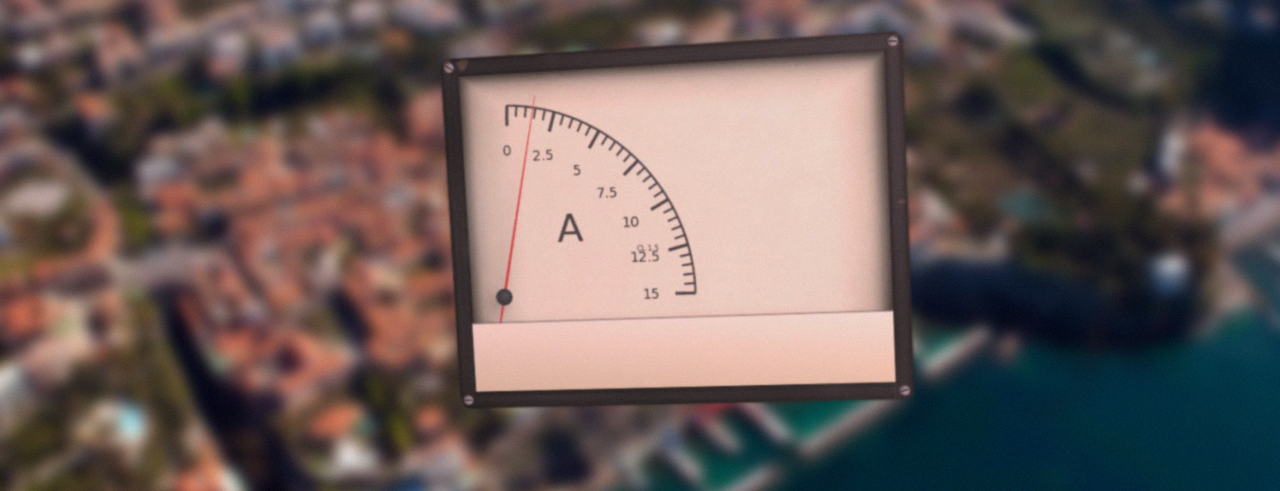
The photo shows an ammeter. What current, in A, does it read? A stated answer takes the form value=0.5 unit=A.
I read value=1.5 unit=A
